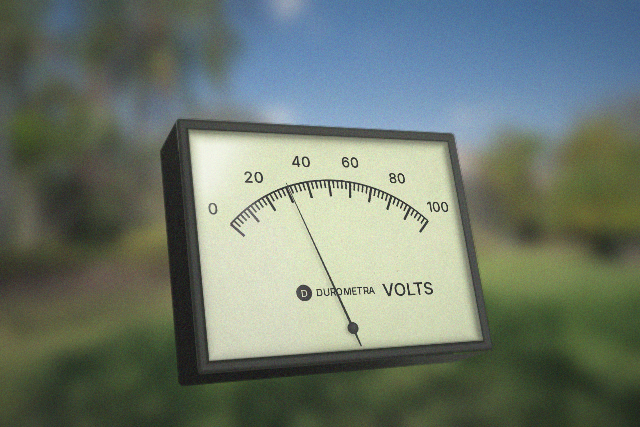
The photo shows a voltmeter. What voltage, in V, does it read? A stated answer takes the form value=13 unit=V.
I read value=30 unit=V
